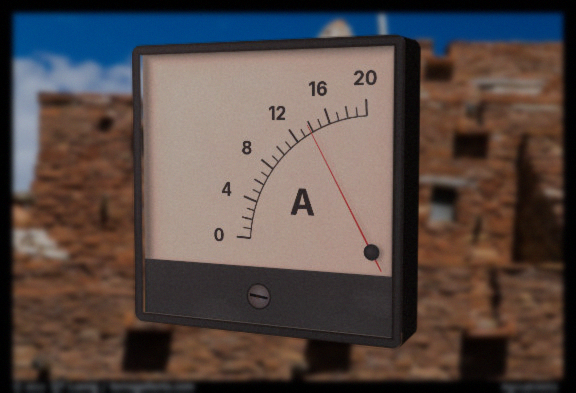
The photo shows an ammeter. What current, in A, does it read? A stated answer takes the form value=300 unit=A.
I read value=14 unit=A
